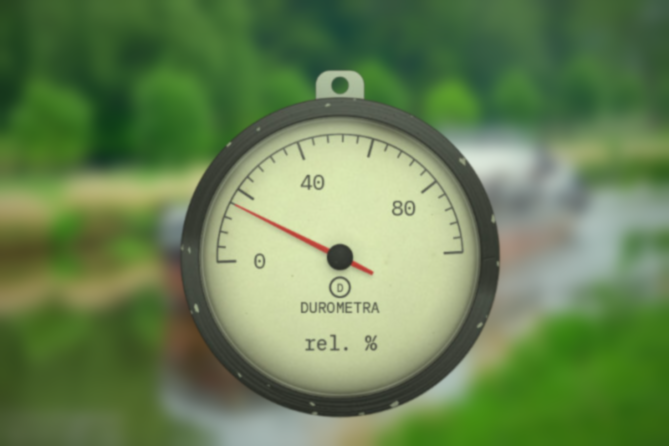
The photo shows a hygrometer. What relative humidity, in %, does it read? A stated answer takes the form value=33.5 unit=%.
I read value=16 unit=%
